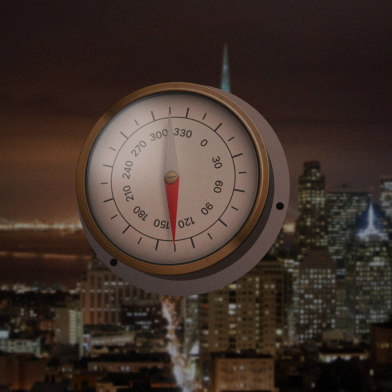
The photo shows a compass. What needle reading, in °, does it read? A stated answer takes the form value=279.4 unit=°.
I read value=135 unit=°
